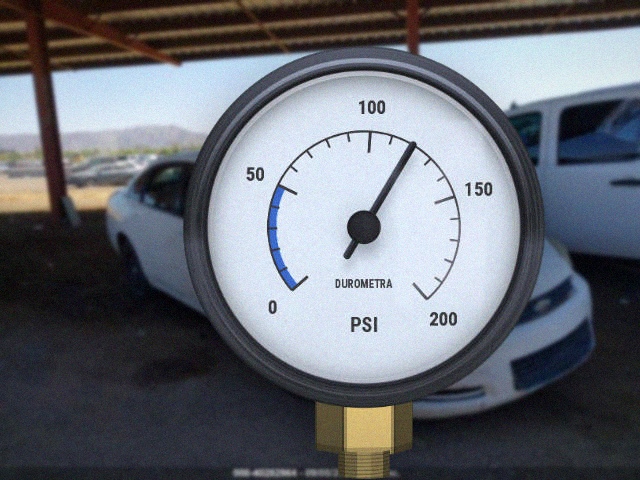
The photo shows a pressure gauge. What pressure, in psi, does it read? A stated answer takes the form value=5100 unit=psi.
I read value=120 unit=psi
